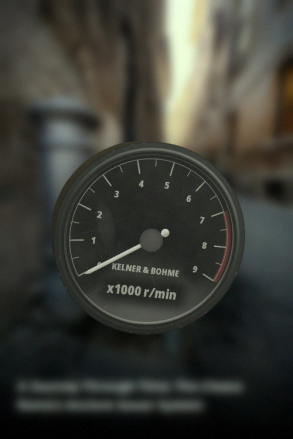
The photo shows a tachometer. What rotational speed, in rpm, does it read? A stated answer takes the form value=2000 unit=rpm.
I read value=0 unit=rpm
